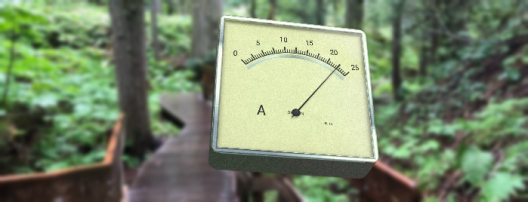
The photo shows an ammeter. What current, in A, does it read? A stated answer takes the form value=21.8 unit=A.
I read value=22.5 unit=A
